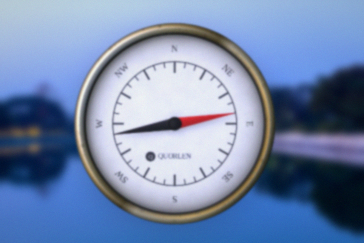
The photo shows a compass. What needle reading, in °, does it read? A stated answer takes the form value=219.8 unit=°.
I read value=80 unit=°
